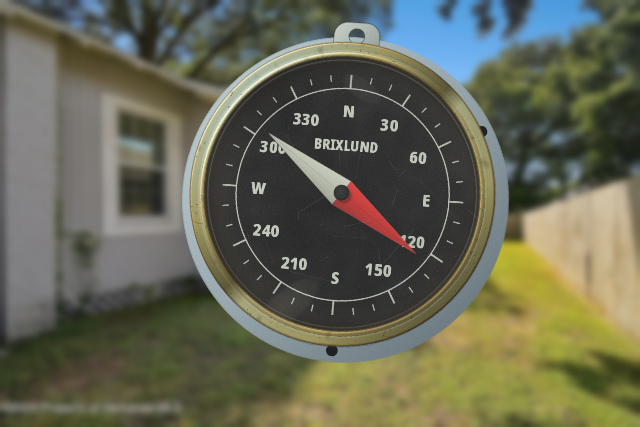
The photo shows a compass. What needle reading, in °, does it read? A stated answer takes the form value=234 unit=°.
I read value=125 unit=°
